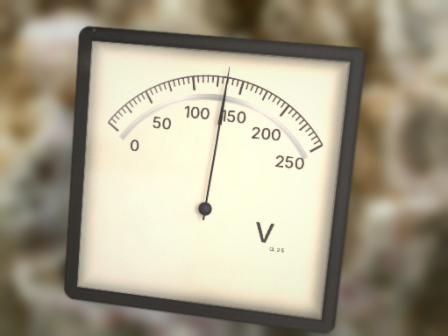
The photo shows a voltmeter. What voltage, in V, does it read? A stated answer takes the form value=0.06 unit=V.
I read value=135 unit=V
